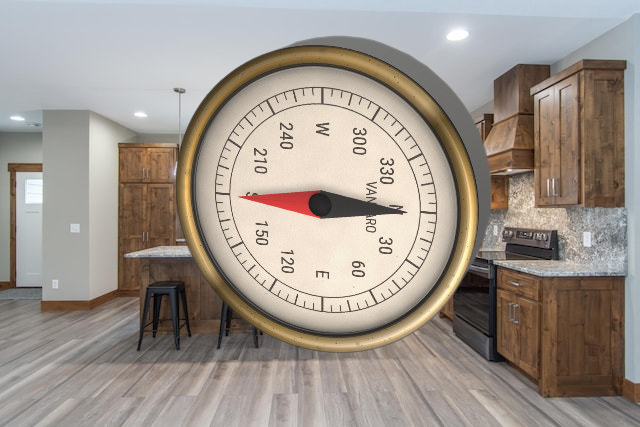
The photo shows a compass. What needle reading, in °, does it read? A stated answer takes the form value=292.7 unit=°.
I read value=180 unit=°
